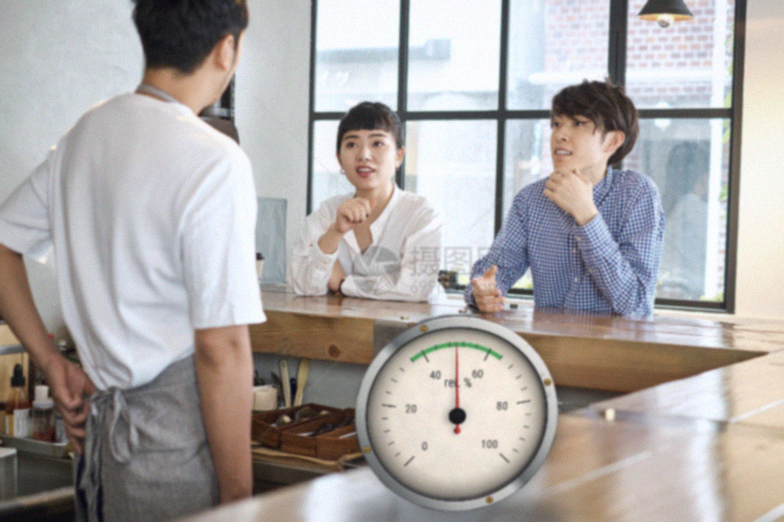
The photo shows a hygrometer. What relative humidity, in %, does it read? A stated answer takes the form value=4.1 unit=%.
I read value=50 unit=%
